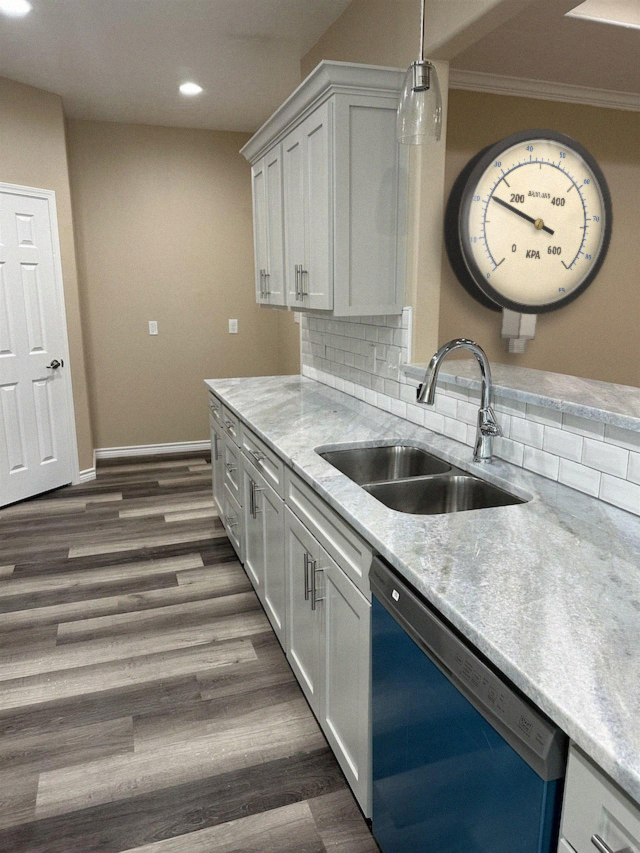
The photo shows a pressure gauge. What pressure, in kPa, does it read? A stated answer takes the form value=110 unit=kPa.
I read value=150 unit=kPa
